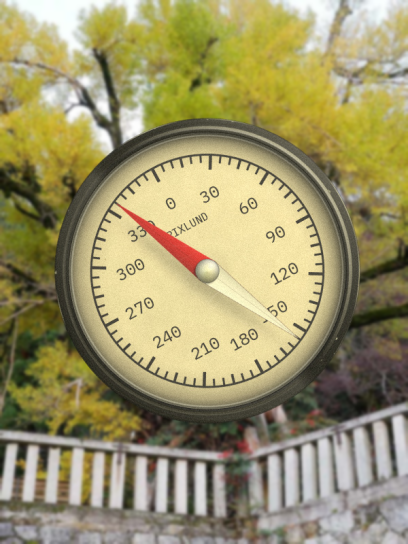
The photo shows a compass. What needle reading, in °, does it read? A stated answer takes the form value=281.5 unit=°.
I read value=335 unit=°
